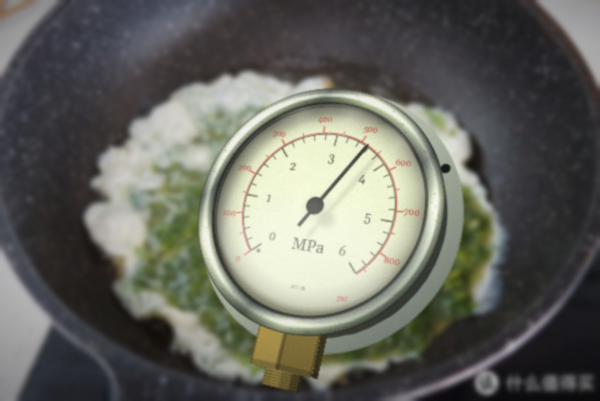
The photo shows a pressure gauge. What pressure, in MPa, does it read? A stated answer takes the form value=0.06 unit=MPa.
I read value=3.6 unit=MPa
